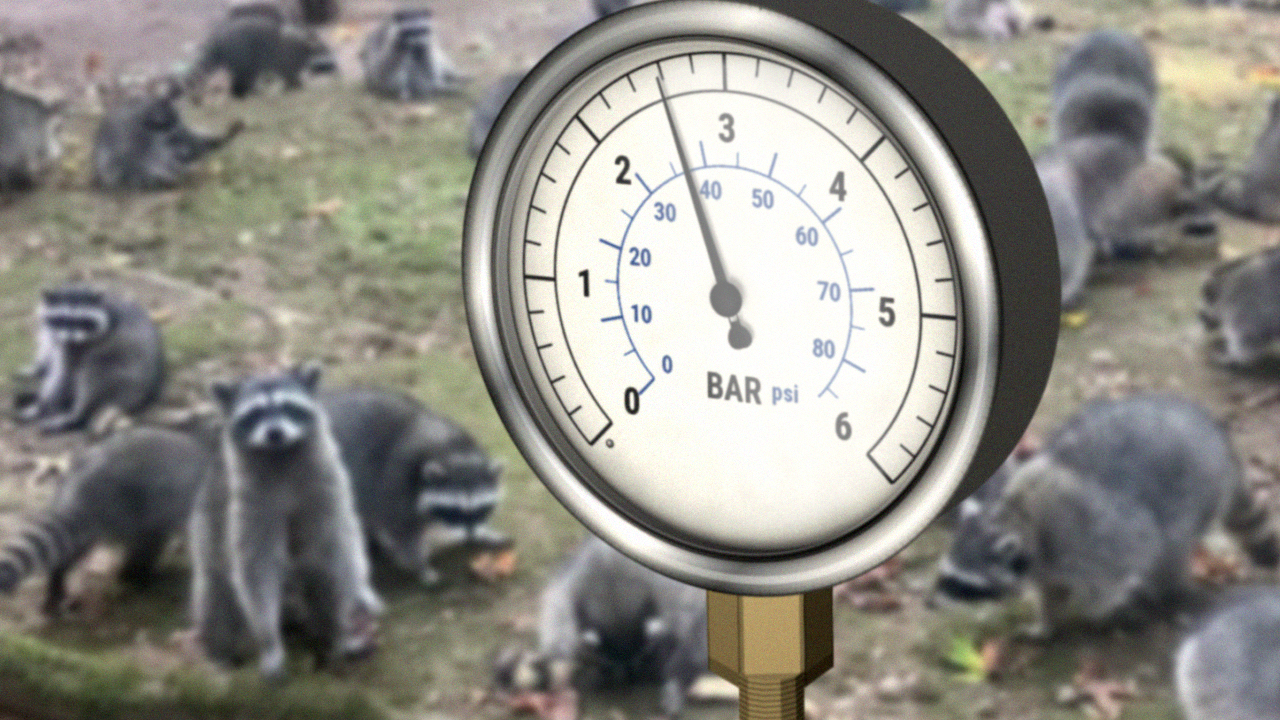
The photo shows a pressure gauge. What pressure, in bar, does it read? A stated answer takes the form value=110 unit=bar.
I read value=2.6 unit=bar
